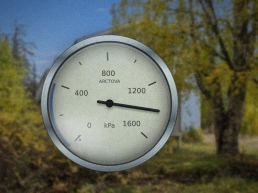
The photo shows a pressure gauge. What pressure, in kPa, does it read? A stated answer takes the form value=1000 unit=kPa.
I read value=1400 unit=kPa
